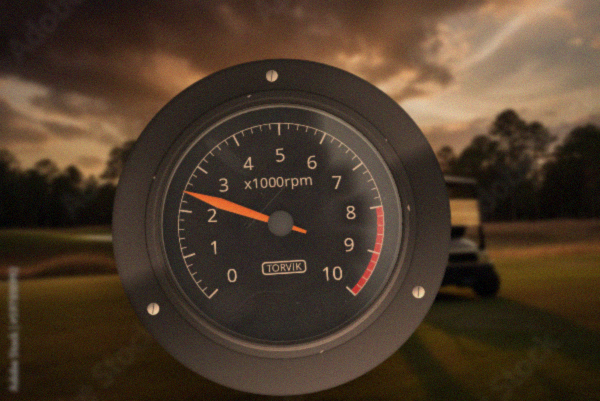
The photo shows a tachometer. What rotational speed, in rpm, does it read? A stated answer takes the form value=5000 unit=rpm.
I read value=2400 unit=rpm
